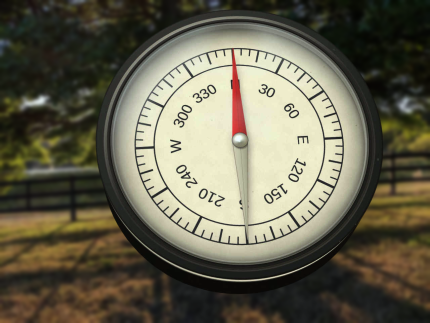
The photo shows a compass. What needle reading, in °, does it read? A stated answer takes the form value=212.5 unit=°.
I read value=0 unit=°
